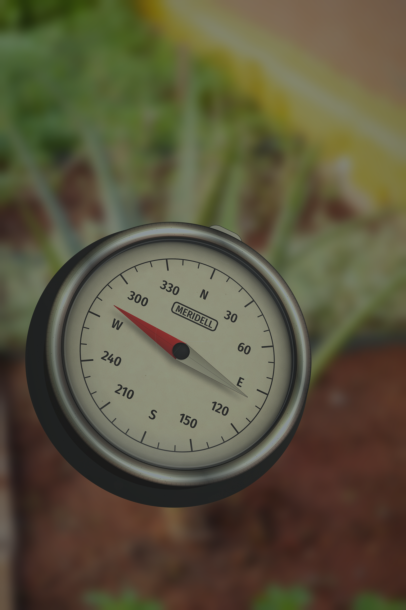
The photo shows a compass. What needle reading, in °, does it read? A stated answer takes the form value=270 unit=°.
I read value=280 unit=°
